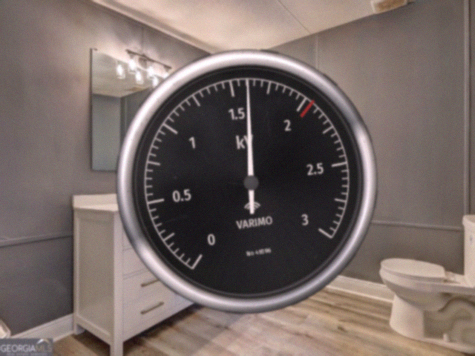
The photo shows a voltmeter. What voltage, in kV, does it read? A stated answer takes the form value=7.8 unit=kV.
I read value=1.6 unit=kV
